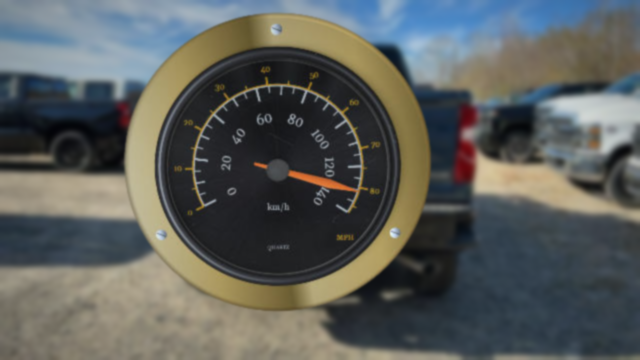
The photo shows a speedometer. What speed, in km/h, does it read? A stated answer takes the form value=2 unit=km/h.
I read value=130 unit=km/h
